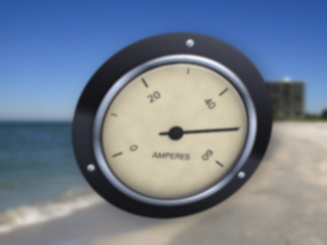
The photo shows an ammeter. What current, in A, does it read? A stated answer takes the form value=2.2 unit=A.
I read value=50 unit=A
